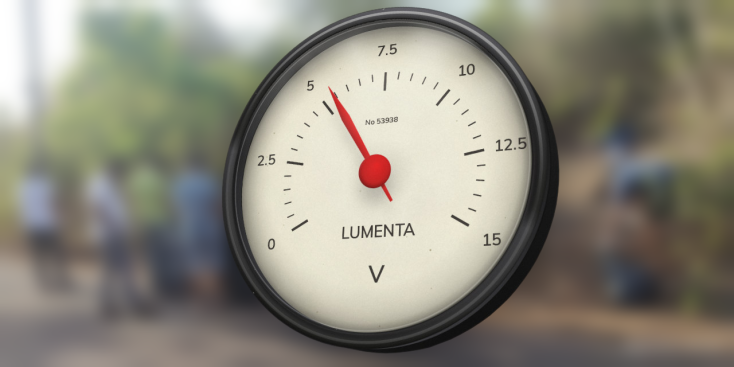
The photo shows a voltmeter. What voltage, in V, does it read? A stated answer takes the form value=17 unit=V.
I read value=5.5 unit=V
